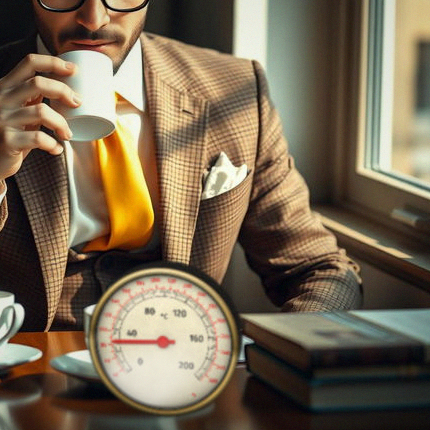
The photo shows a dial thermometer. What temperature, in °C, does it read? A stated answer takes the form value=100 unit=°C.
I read value=30 unit=°C
